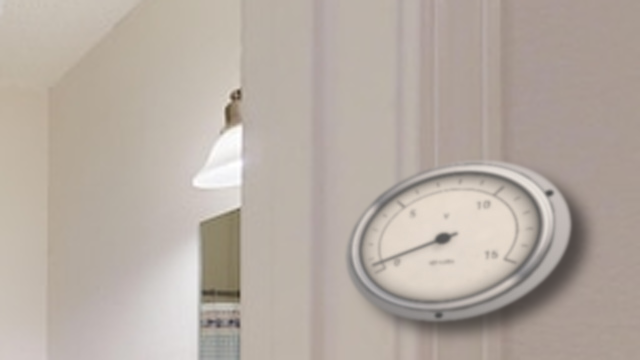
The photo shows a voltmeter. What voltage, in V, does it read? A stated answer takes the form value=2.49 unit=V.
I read value=0.5 unit=V
